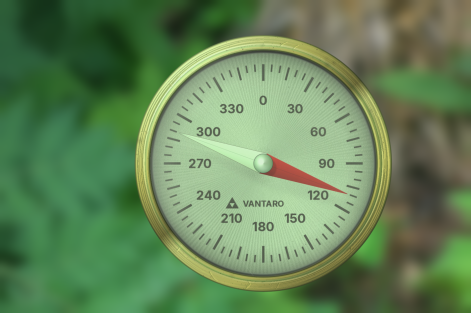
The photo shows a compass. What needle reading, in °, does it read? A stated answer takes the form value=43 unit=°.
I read value=110 unit=°
